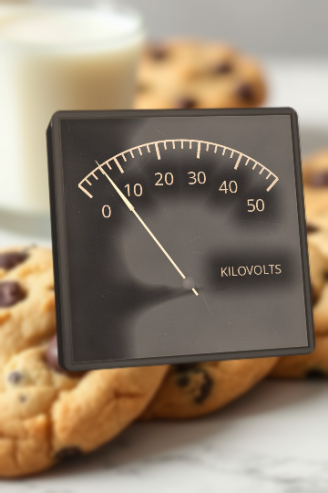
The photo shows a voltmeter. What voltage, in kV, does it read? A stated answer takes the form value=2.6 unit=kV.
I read value=6 unit=kV
